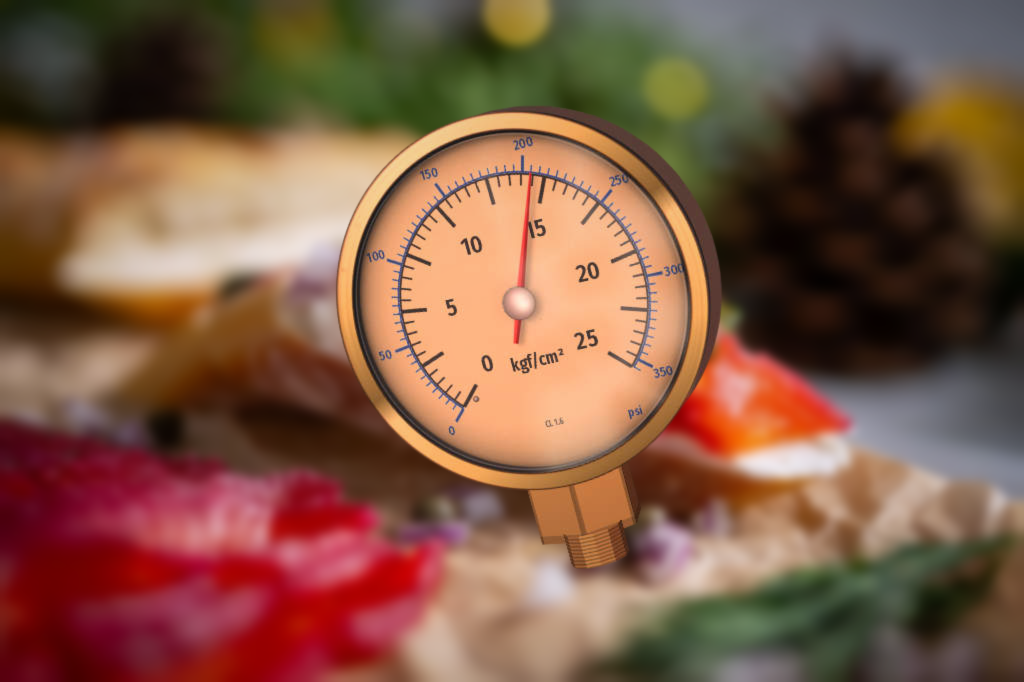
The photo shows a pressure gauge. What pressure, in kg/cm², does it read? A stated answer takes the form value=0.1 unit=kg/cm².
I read value=14.5 unit=kg/cm²
